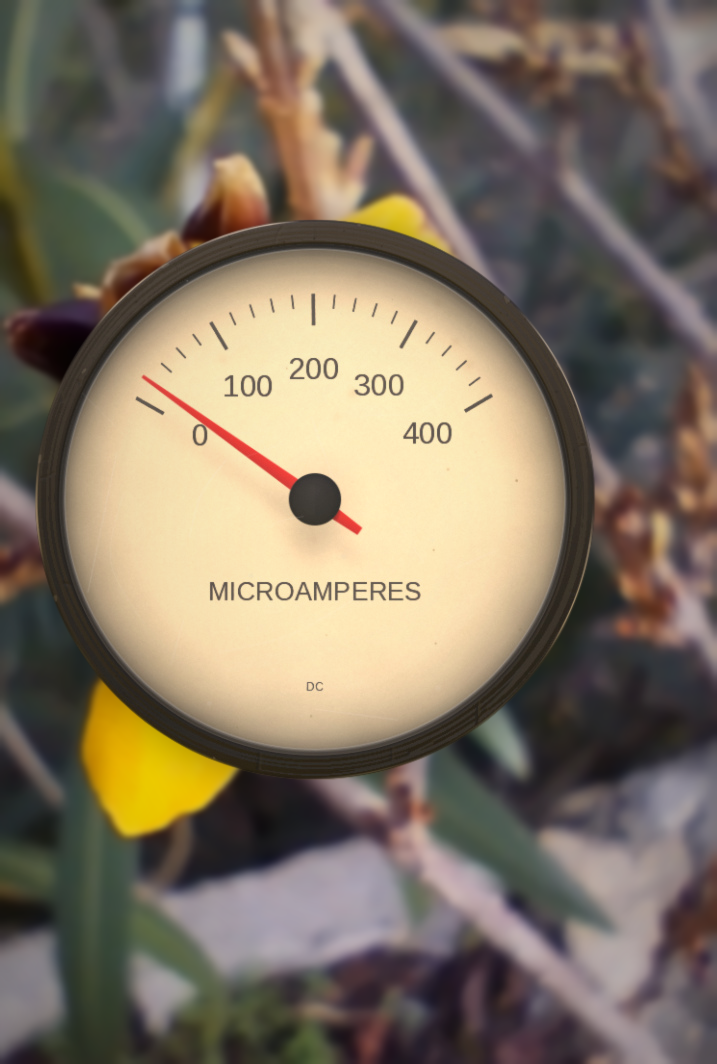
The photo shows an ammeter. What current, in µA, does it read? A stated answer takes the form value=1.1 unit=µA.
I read value=20 unit=µA
